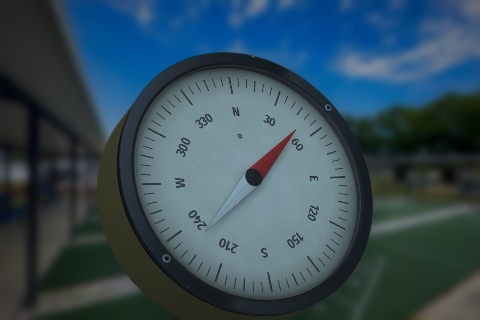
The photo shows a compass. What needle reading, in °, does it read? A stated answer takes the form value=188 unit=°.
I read value=50 unit=°
